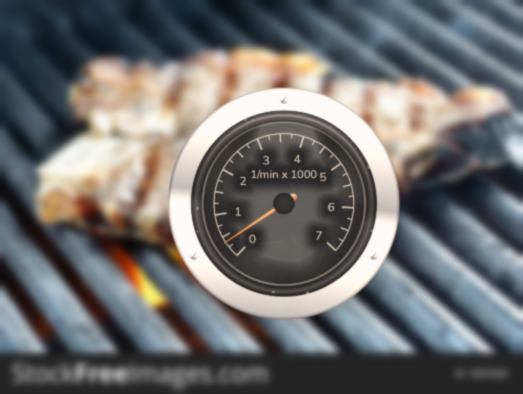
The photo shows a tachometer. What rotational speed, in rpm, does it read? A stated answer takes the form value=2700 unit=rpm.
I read value=375 unit=rpm
